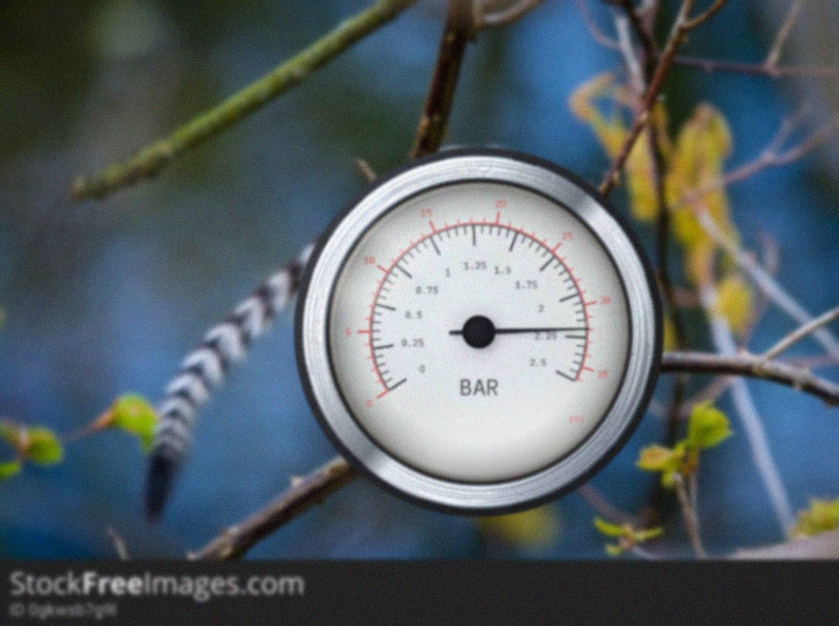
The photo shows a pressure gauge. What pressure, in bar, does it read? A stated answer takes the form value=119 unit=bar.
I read value=2.2 unit=bar
